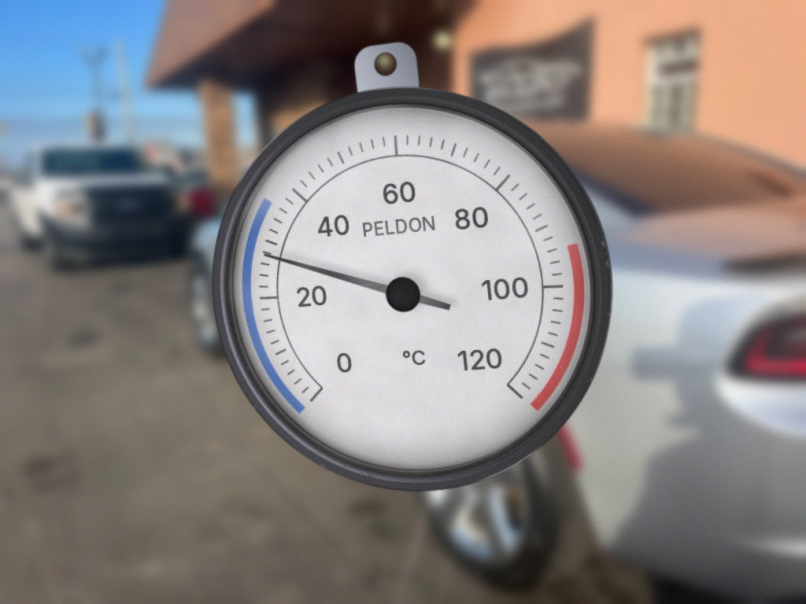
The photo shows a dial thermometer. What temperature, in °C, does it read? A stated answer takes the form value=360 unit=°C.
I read value=28 unit=°C
